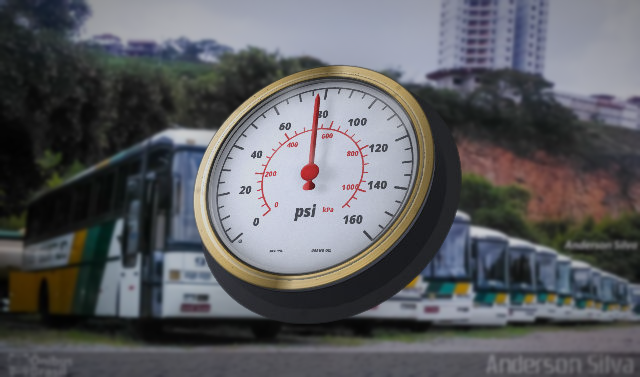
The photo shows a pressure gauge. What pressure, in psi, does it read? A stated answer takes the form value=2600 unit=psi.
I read value=77.5 unit=psi
